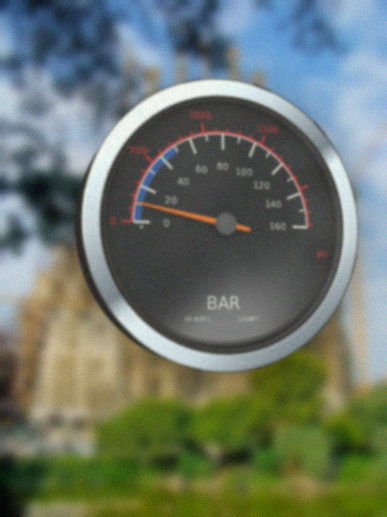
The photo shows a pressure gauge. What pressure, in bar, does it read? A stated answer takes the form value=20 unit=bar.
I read value=10 unit=bar
